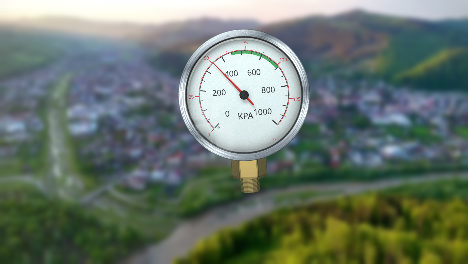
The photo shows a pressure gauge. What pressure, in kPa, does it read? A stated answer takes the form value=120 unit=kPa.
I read value=350 unit=kPa
